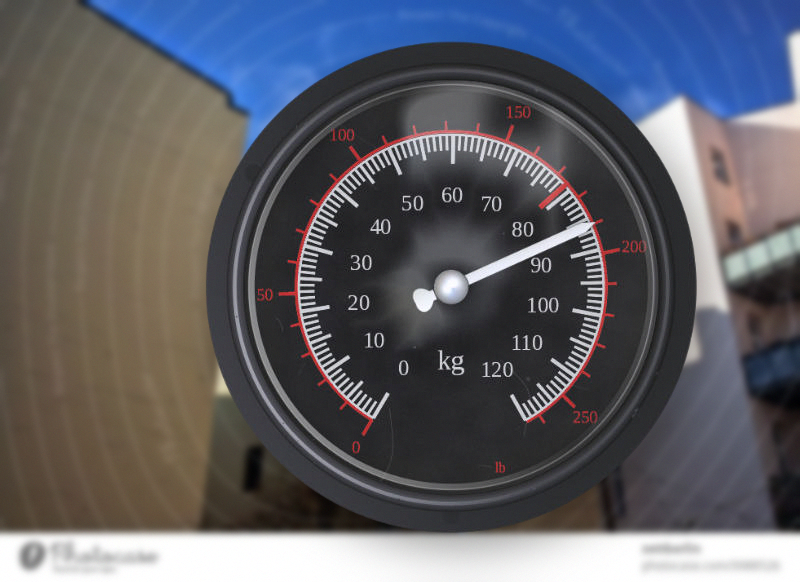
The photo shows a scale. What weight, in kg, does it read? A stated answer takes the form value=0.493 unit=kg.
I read value=86 unit=kg
